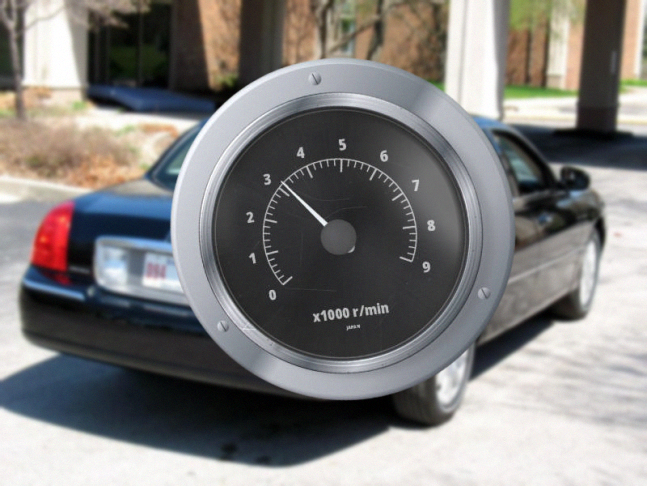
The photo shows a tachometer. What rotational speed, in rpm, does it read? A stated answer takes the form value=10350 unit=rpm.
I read value=3200 unit=rpm
